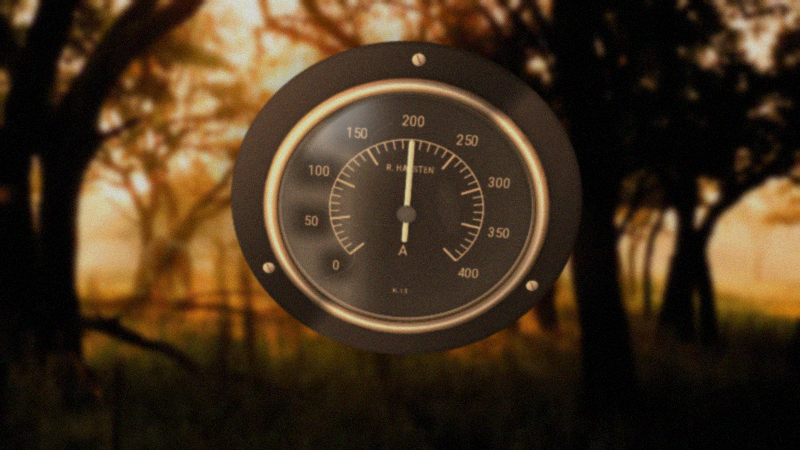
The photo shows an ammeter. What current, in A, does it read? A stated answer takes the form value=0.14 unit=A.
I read value=200 unit=A
